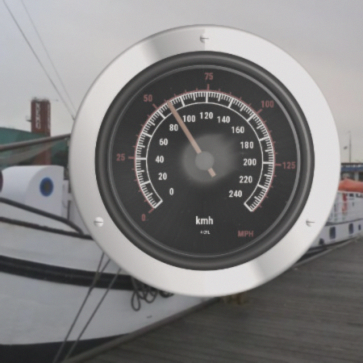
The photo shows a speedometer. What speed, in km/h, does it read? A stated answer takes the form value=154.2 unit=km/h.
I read value=90 unit=km/h
